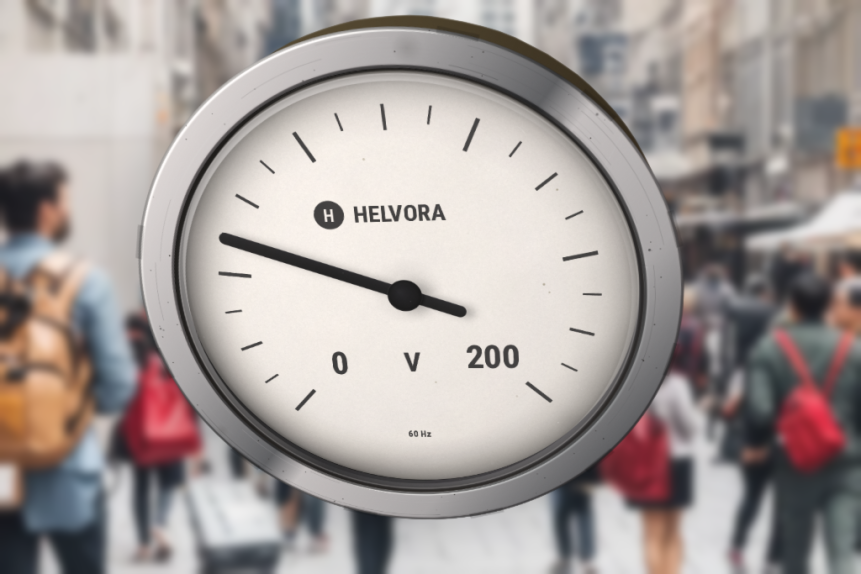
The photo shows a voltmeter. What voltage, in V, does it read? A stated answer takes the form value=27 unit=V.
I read value=50 unit=V
